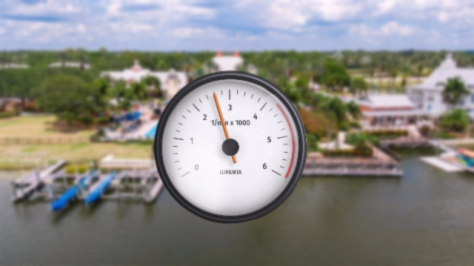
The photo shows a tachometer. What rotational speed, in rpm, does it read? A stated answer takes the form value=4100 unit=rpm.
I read value=2600 unit=rpm
